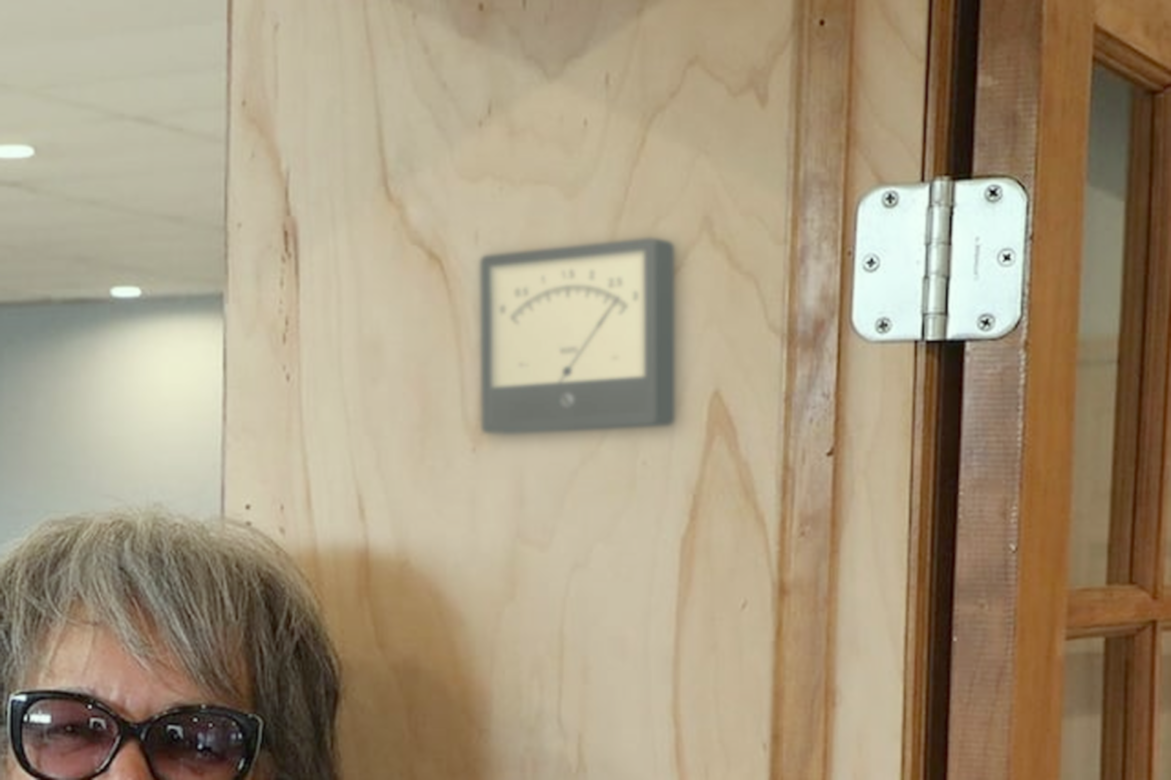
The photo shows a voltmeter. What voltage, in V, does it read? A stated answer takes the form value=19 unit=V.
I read value=2.75 unit=V
